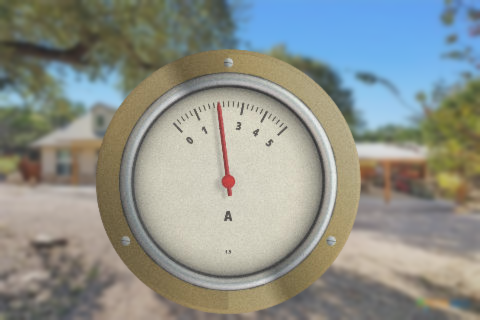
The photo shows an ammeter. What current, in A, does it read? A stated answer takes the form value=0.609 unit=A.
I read value=2 unit=A
